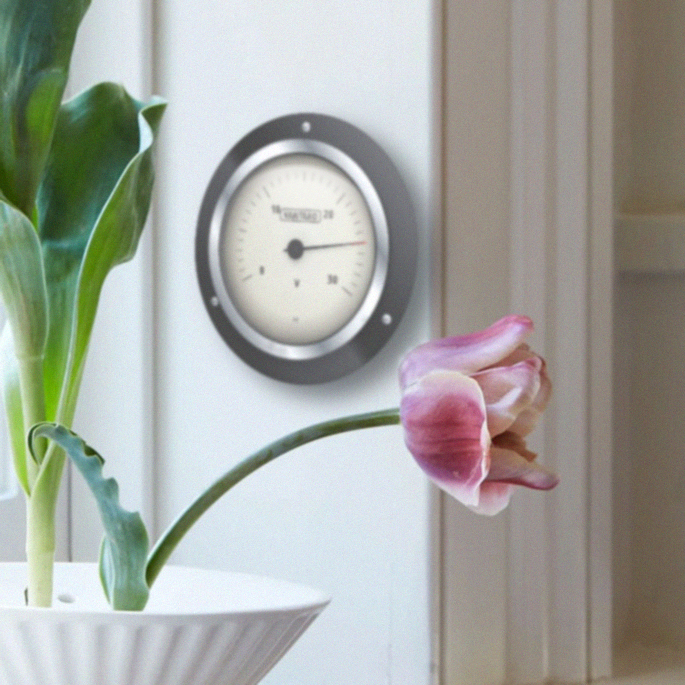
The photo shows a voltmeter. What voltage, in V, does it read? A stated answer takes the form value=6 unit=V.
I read value=25 unit=V
